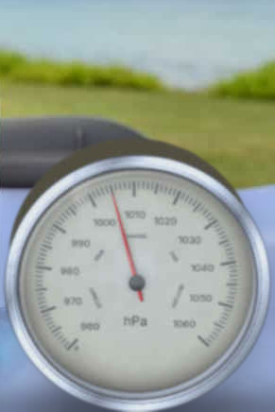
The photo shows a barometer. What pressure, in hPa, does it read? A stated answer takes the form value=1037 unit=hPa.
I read value=1005 unit=hPa
